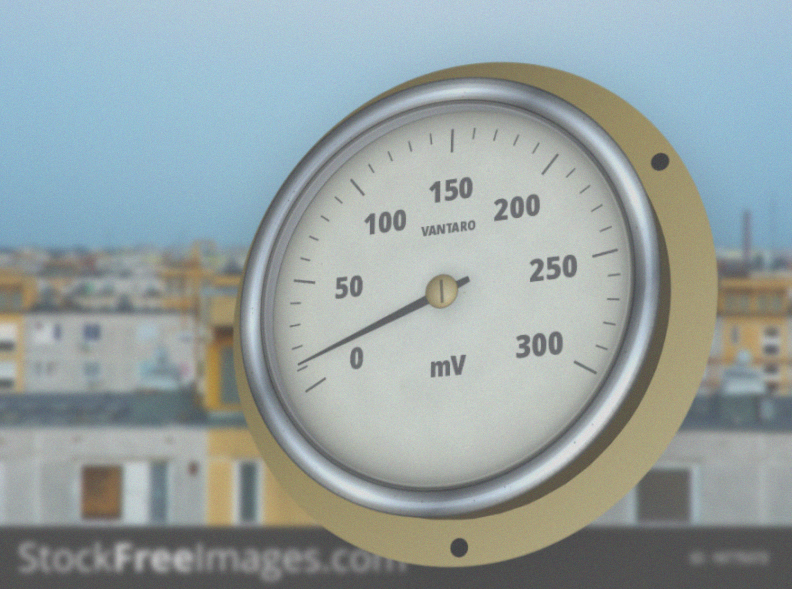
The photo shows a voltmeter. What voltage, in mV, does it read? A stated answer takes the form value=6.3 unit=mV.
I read value=10 unit=mV
